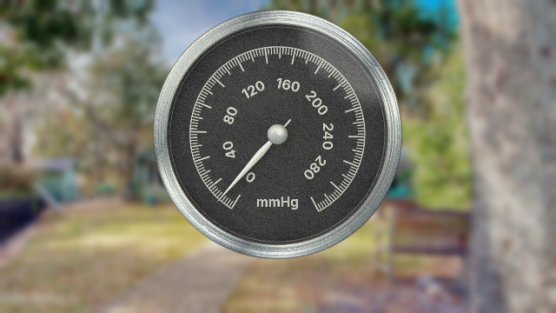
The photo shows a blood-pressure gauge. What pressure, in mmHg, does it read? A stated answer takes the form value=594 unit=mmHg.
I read value=10 unit=mmHg
